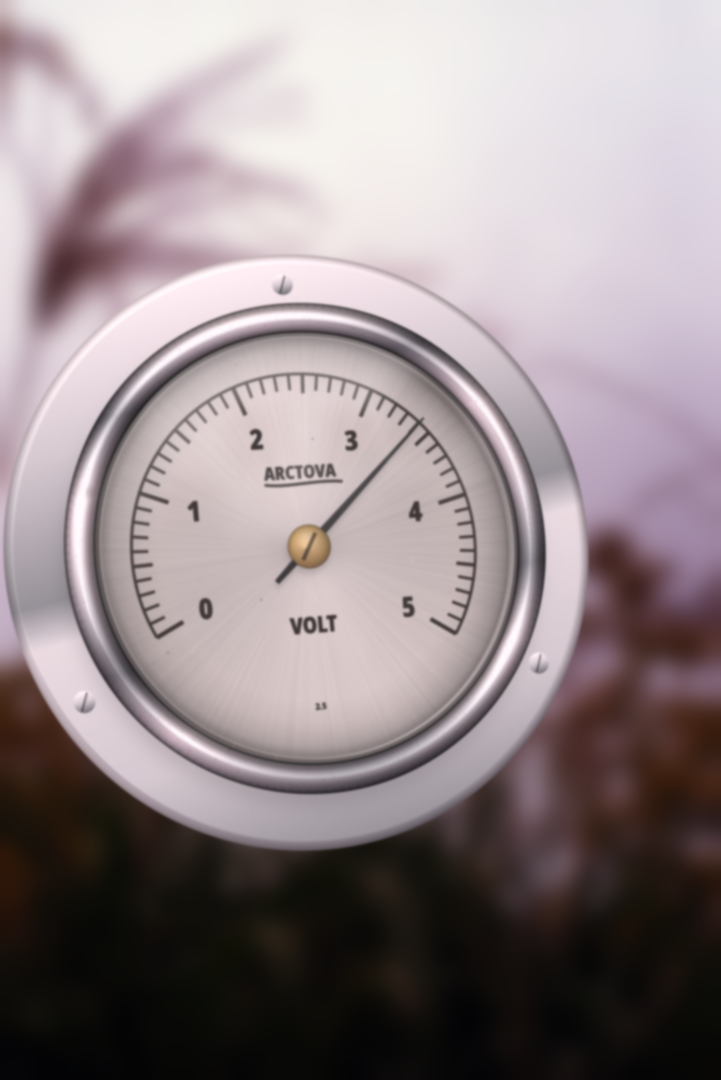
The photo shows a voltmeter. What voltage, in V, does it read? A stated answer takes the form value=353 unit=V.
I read value=3.4 unit=V
